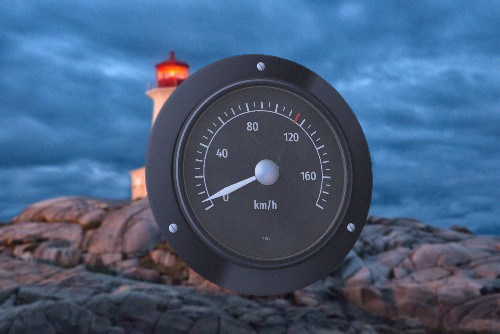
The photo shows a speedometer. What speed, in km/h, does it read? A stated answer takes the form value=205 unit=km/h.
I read value=5 unit=km/h
